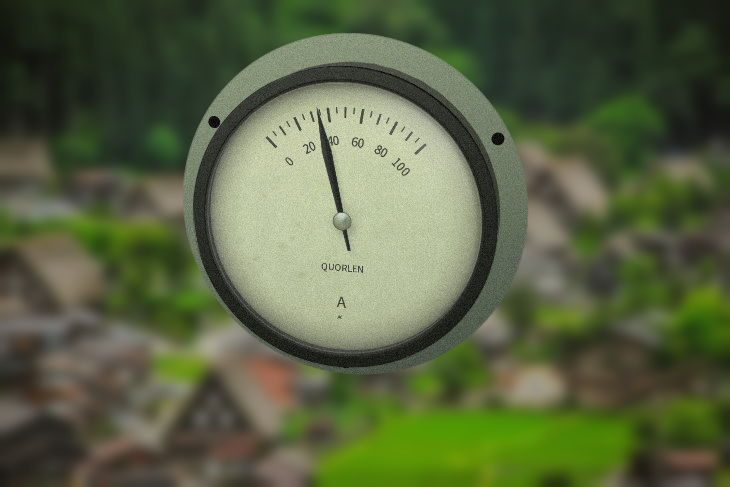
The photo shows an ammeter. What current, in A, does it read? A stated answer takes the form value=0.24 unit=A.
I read value=35 unit=A
